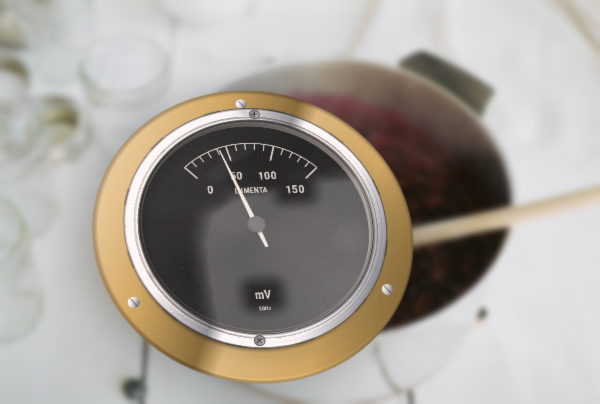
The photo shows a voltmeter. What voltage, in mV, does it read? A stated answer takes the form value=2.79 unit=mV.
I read value=40 unit=mV
